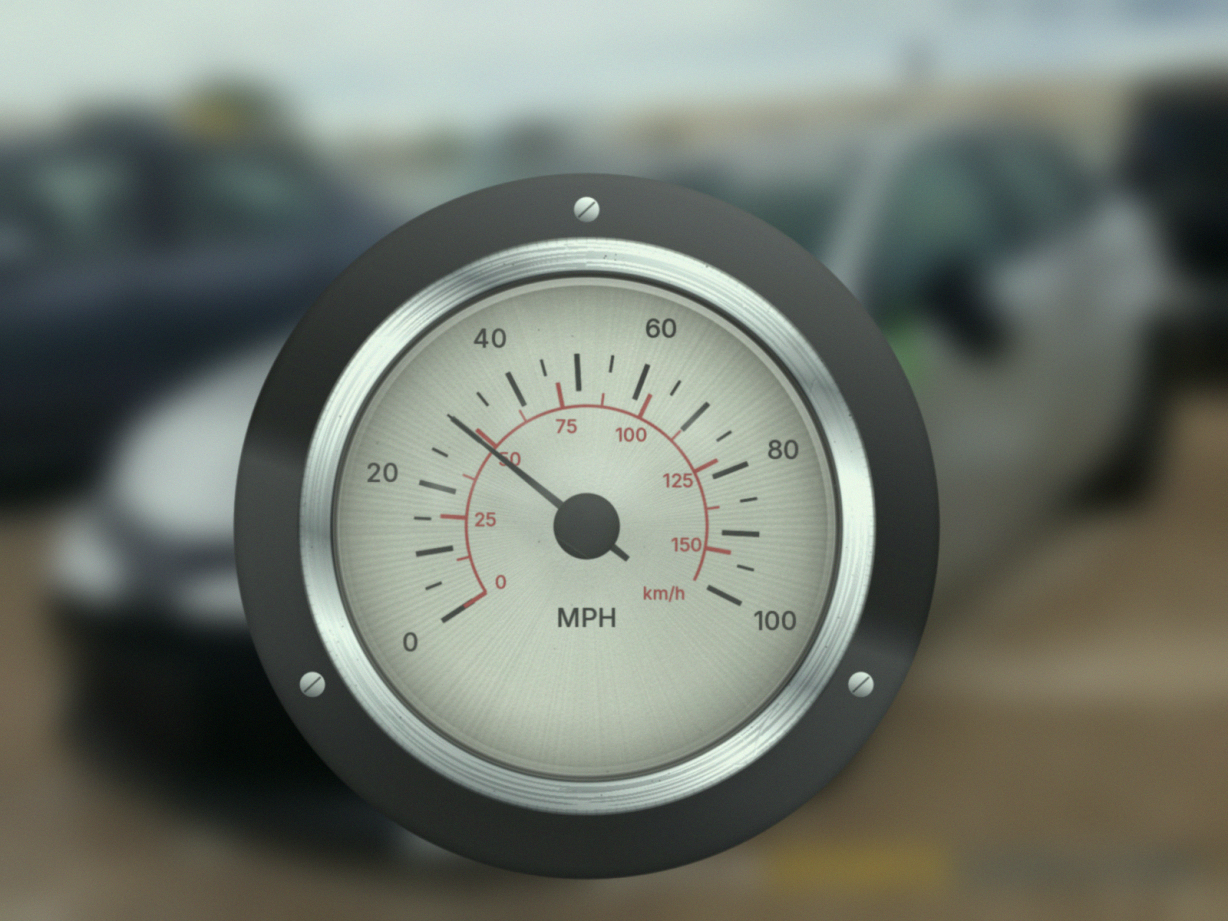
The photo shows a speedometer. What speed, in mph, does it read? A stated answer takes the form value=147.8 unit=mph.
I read value=30 unit=mph
